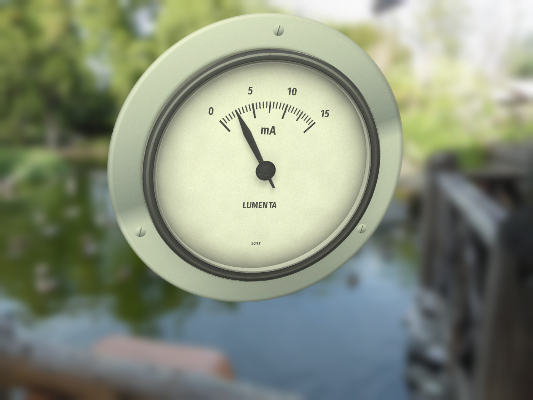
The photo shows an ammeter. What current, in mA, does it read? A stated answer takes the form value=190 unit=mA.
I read value=2.5 unit=mA
